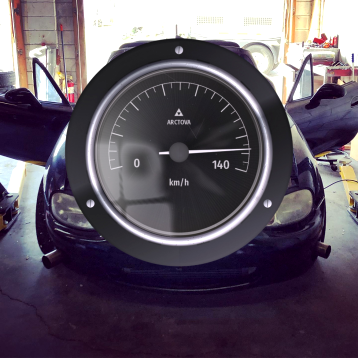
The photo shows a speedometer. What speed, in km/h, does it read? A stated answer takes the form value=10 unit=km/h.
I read value=127.5 unit=km/h
